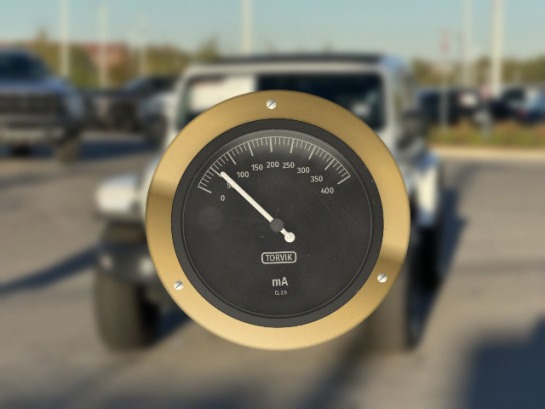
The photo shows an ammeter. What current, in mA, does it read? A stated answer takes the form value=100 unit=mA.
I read value=60 unit=mA
